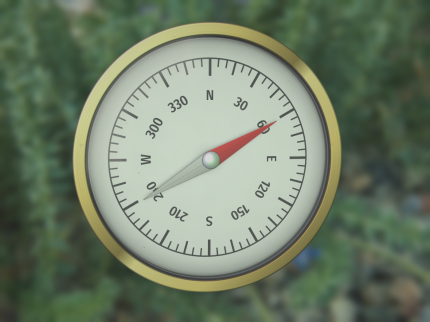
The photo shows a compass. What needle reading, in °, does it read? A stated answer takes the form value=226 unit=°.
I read value=60 unit=°
